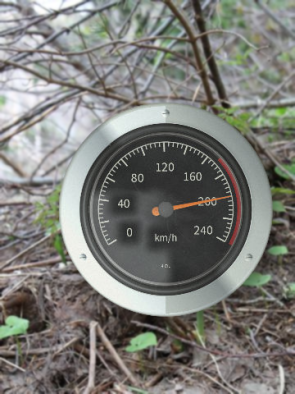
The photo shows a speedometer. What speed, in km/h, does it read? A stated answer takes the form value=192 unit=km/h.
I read value=200 unit=km/h
